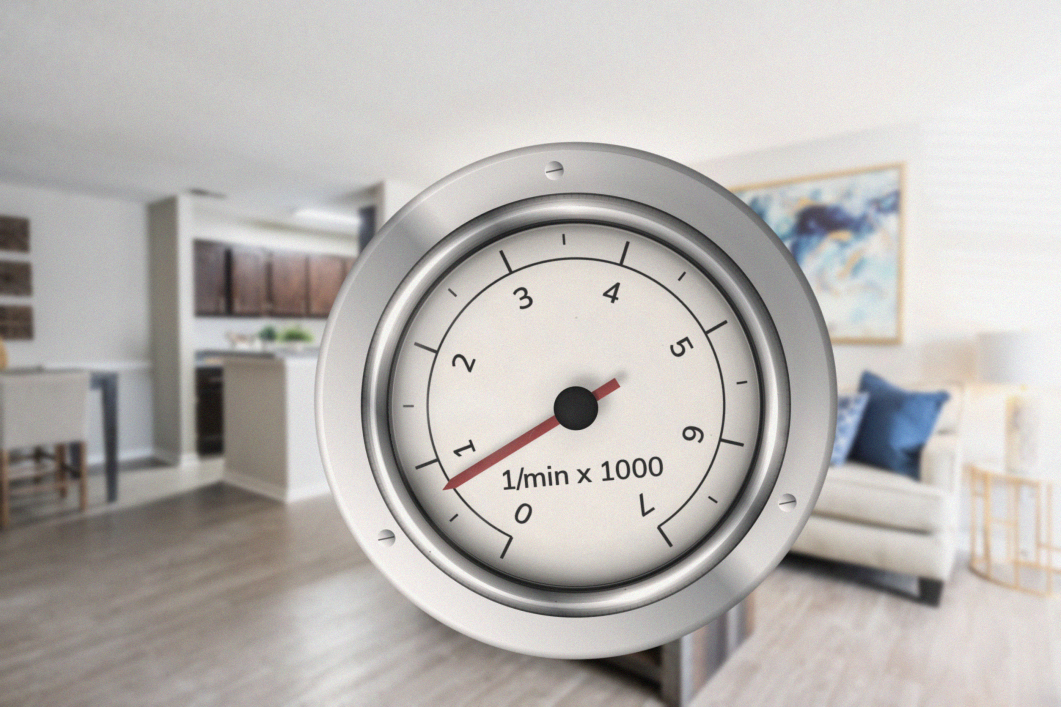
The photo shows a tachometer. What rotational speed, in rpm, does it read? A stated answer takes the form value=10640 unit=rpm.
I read value=750 unit=rpm
